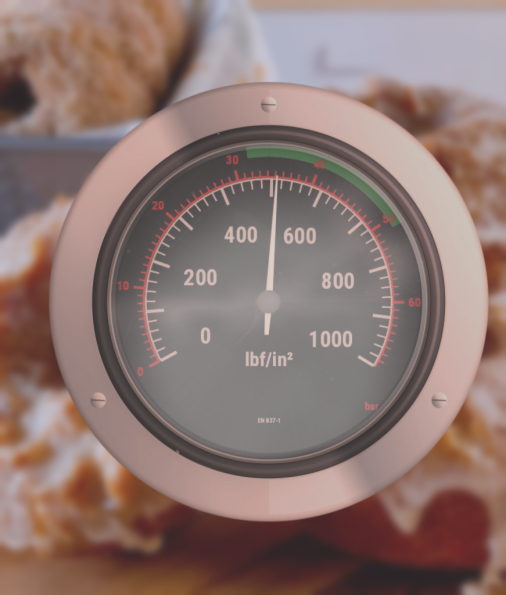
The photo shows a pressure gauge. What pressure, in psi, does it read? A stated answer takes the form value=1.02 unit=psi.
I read value=510 unit=psi
